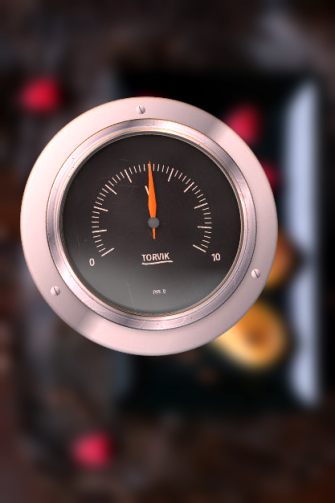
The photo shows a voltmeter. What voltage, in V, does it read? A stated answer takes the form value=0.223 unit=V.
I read value=5 unit=V
